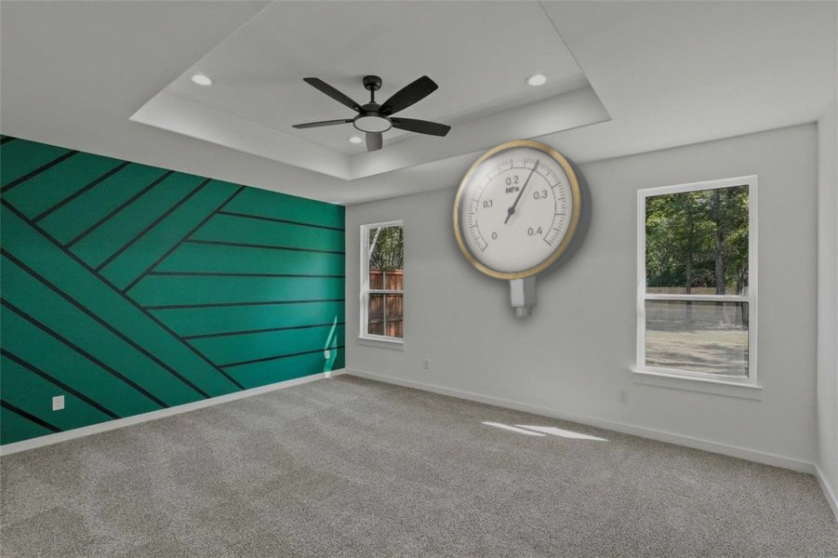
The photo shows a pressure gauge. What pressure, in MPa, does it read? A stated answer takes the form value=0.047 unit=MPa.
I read value=0.25 unit=MPa
